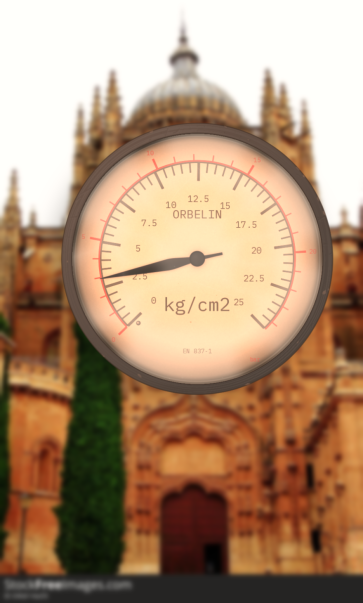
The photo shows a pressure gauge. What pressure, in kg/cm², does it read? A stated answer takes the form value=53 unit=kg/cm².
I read value=3 unit=kg/cm²
